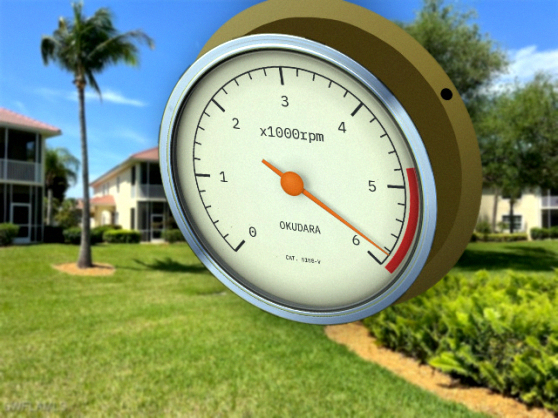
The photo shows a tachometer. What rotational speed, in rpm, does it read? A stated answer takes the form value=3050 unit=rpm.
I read value=5800 unit=rpm
